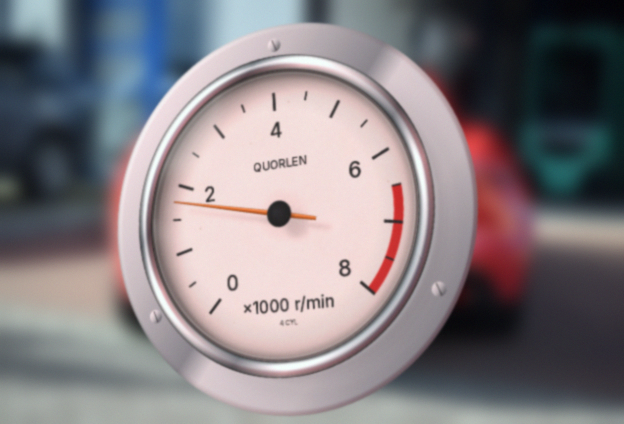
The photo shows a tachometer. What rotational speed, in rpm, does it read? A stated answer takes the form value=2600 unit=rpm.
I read value=1750 unit=rpm
